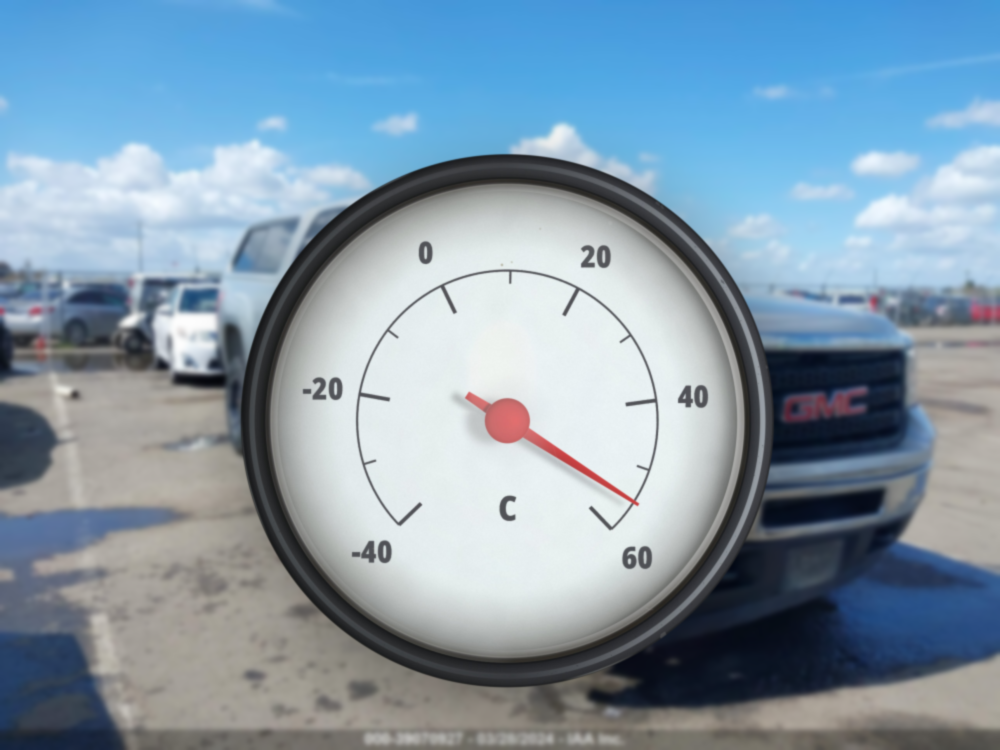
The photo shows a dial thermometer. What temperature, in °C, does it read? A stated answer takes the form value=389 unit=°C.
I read value=55 unit=°C
